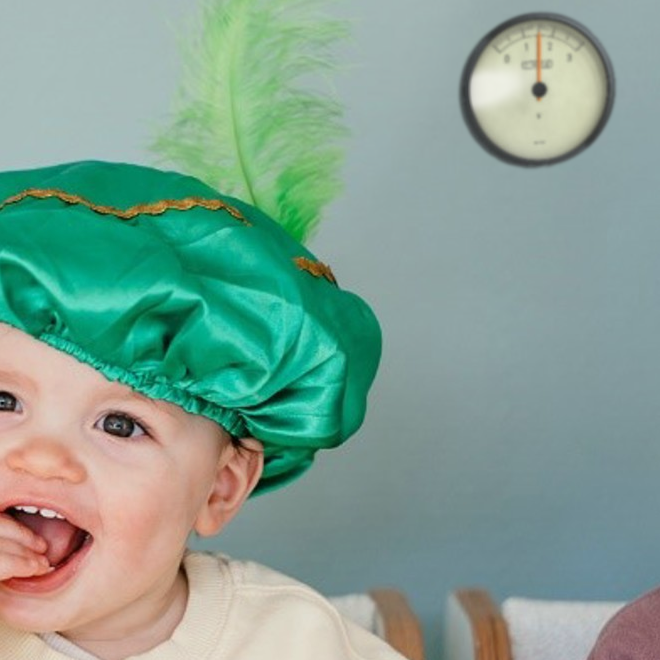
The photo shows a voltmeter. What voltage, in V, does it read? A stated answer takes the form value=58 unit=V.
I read value=1.5 unit=V
